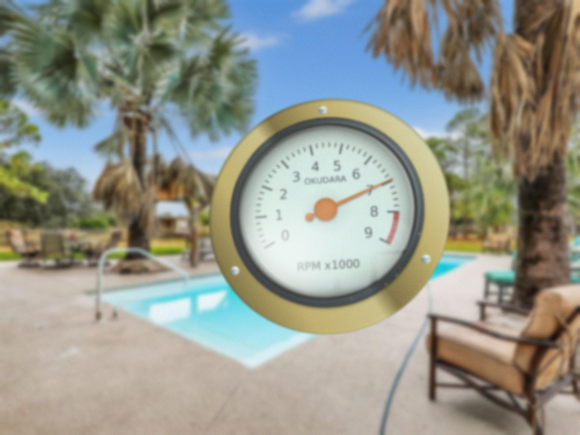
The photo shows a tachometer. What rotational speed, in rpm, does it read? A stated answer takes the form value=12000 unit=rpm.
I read value=7000 unit=rpm
